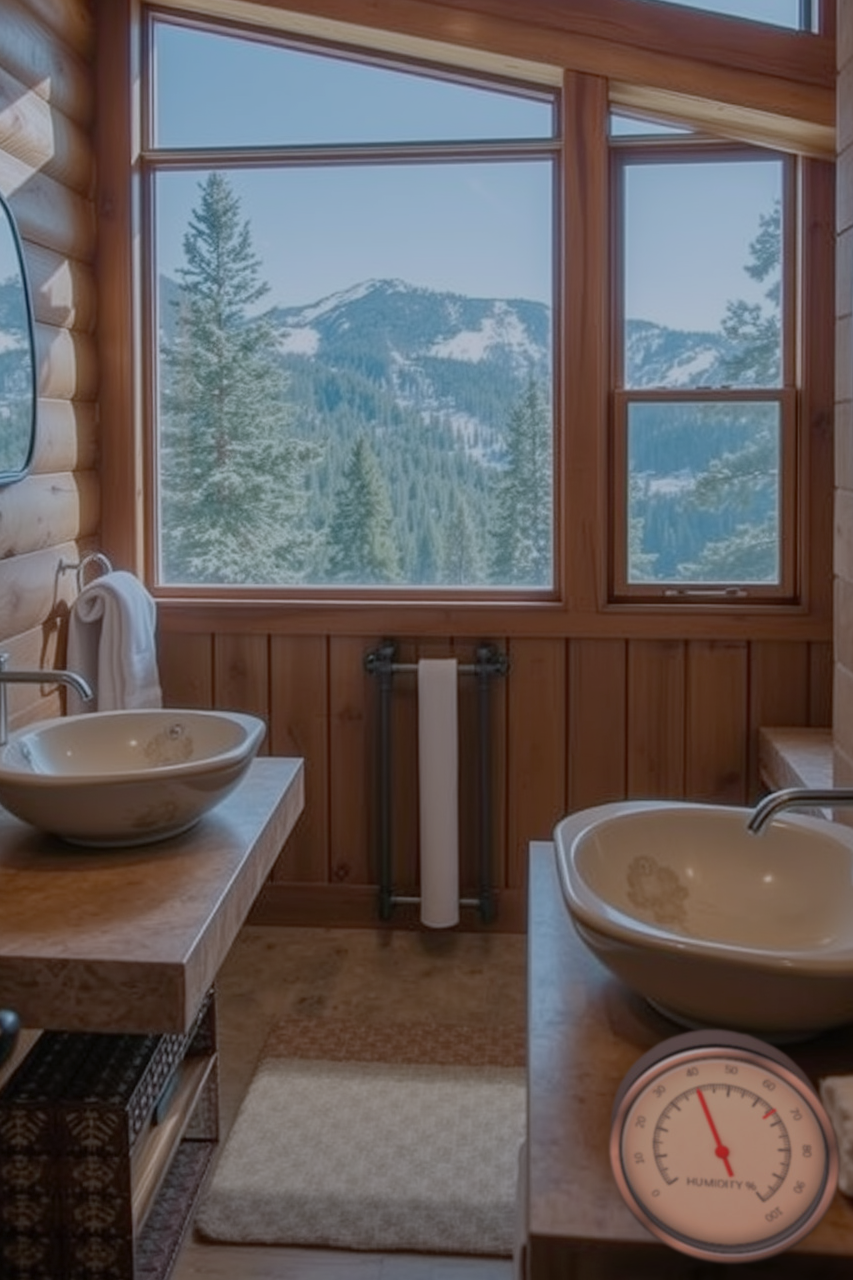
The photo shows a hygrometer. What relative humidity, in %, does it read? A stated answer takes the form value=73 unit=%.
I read value=40 unit=%
